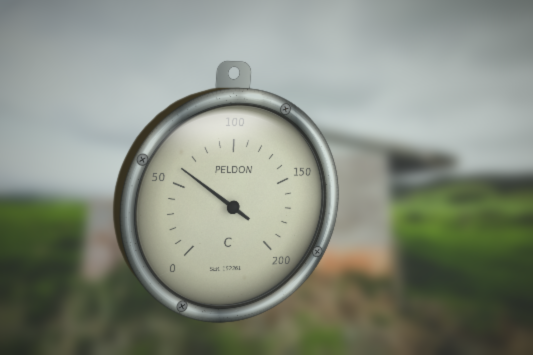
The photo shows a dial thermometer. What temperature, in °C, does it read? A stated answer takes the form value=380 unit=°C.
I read value=60 unit=°C
